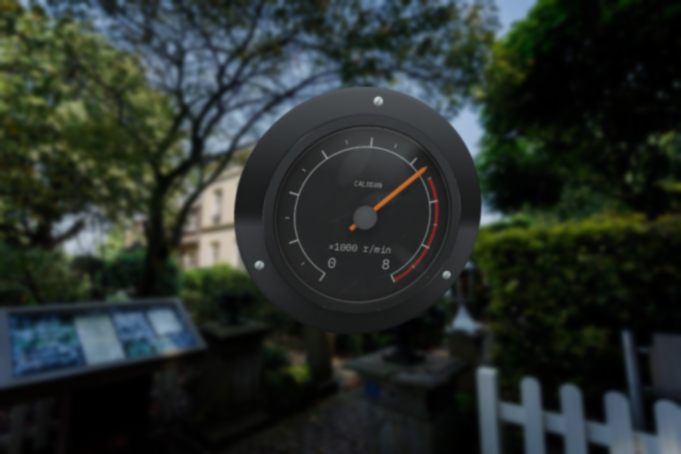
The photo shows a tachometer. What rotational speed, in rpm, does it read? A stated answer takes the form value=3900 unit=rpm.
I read value=5250 unit=rpm
